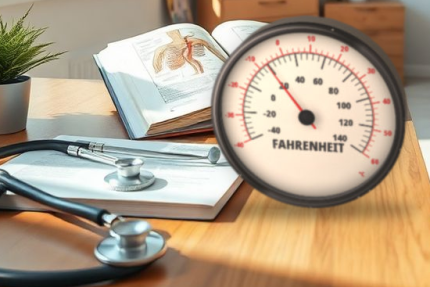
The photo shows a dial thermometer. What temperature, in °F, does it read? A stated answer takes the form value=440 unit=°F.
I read value=20 unit=°F
